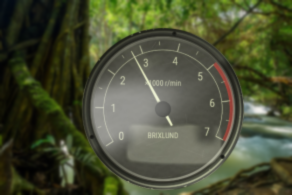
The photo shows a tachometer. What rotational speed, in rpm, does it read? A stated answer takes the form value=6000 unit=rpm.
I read value=2750 unit=rpm
